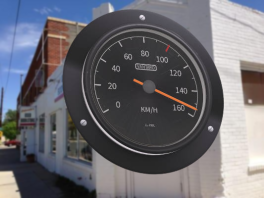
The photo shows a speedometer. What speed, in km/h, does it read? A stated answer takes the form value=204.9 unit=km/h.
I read value=155 unit=km/h
